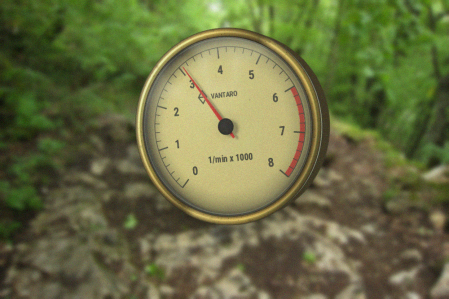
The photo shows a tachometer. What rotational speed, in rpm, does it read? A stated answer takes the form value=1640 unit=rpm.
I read value=3100 unit=rpm
